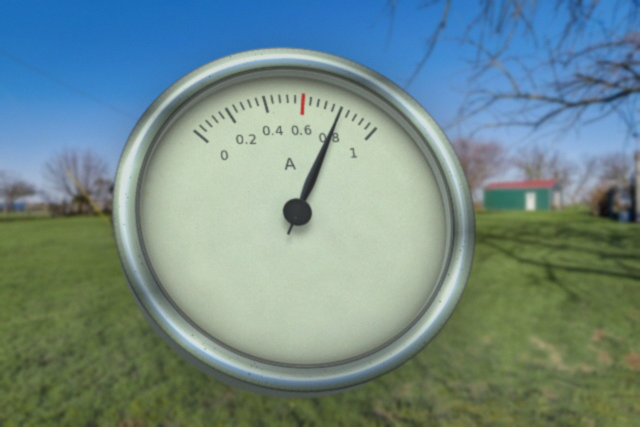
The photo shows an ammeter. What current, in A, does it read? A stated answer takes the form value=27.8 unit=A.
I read value=0.8 unit=A
